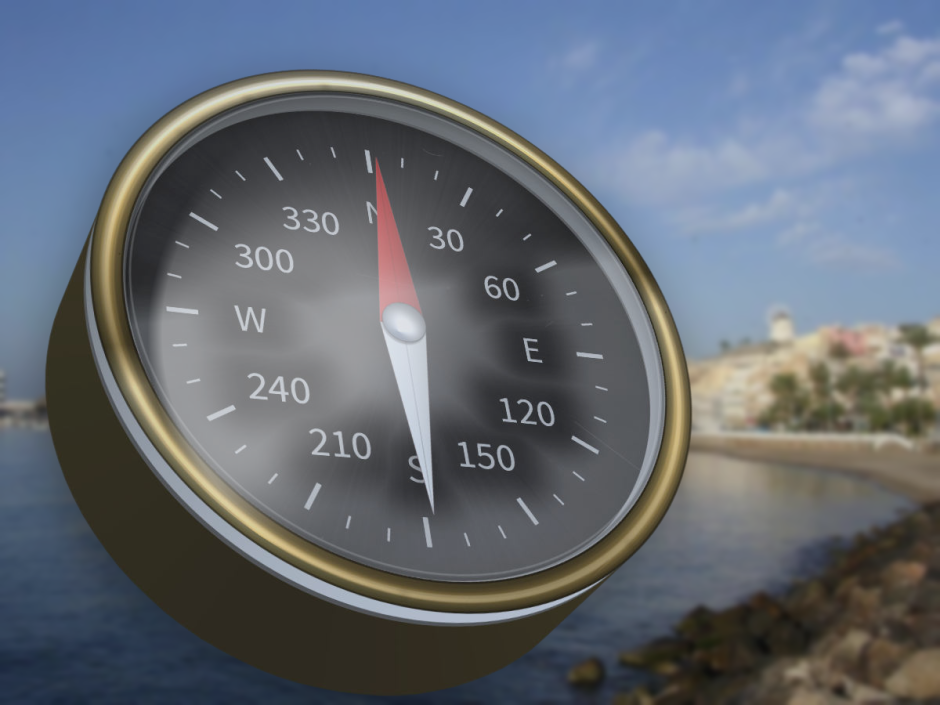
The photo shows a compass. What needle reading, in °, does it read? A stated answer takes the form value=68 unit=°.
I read value=0 unit=°
